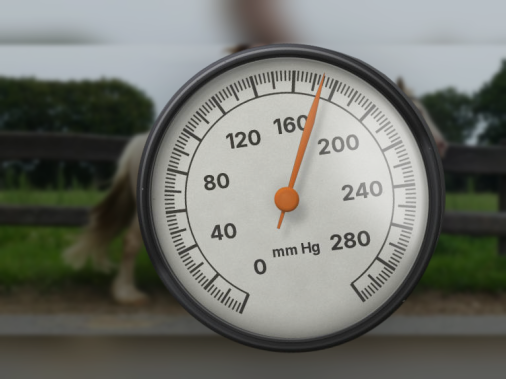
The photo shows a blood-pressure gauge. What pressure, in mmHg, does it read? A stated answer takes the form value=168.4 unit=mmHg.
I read value=174 unit=mmHg
